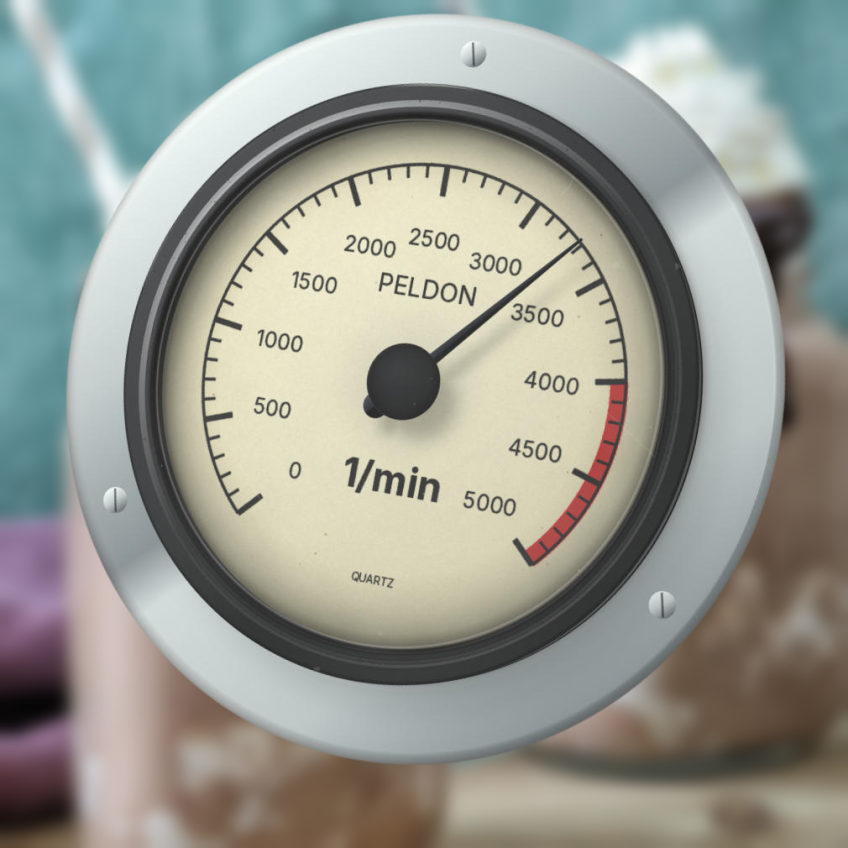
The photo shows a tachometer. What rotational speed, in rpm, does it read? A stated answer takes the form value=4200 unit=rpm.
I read value=3300 unit=rpm
